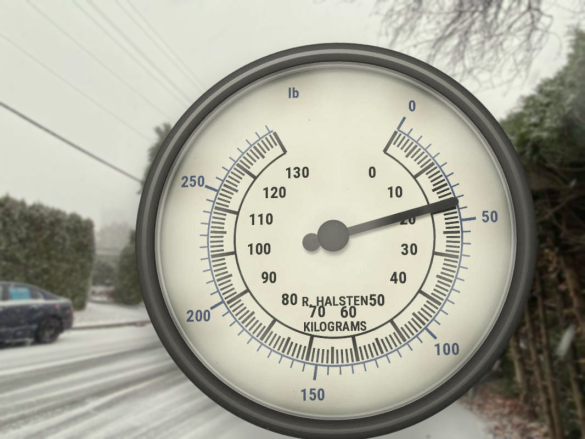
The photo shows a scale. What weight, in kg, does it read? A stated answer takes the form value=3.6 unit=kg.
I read value=19 unit=kg
